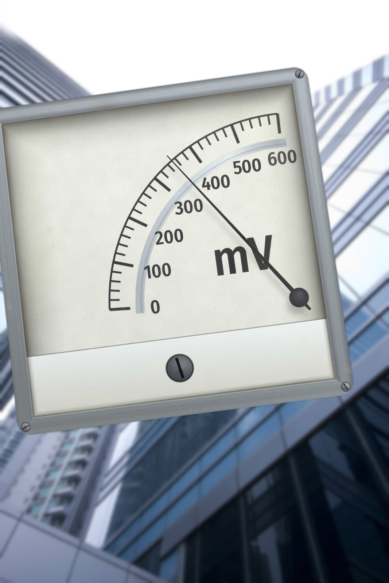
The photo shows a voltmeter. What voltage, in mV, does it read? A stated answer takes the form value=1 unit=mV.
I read value=350 unit=mV
